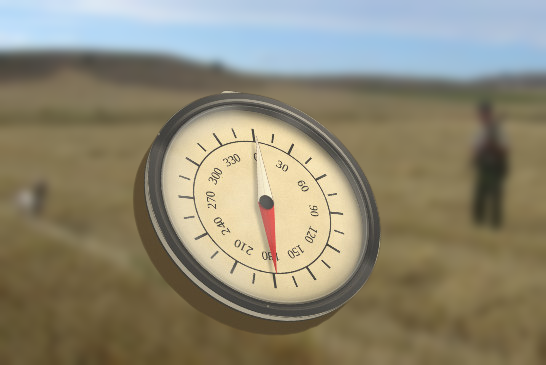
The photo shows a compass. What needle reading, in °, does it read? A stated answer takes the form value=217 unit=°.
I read value=180 unit=°
